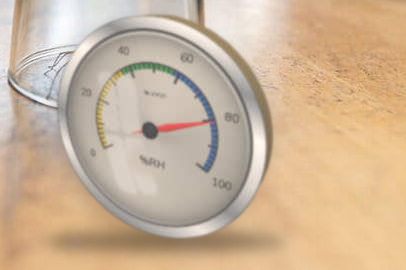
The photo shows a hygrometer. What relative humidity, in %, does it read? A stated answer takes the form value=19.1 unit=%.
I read value=80 unit=%
